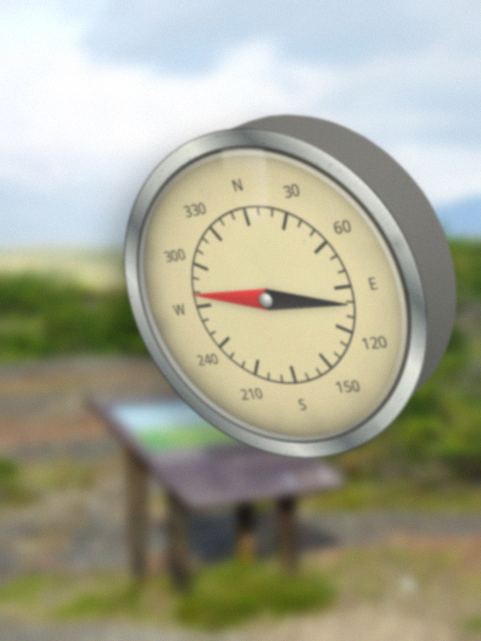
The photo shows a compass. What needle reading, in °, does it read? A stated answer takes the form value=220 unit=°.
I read value=280 unit=°
